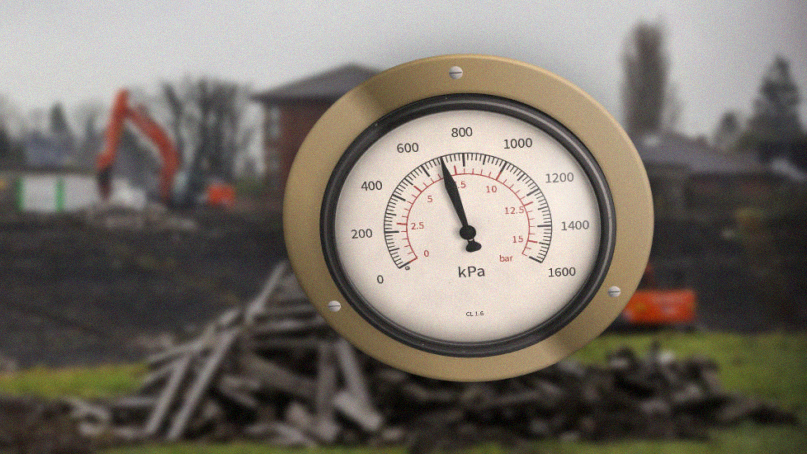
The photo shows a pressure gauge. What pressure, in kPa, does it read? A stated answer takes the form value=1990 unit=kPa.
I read value=700 unit=kPa
